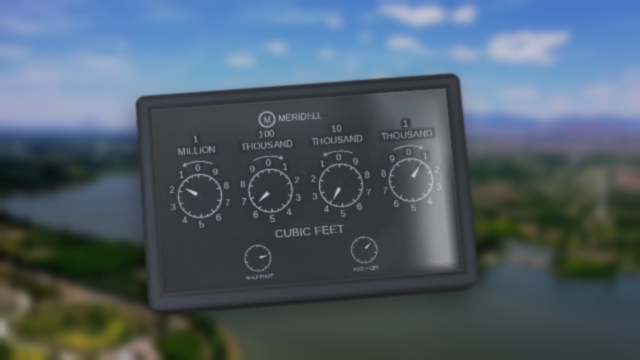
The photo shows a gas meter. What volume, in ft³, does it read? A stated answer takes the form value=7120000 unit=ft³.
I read value=164100 unit=ft³
